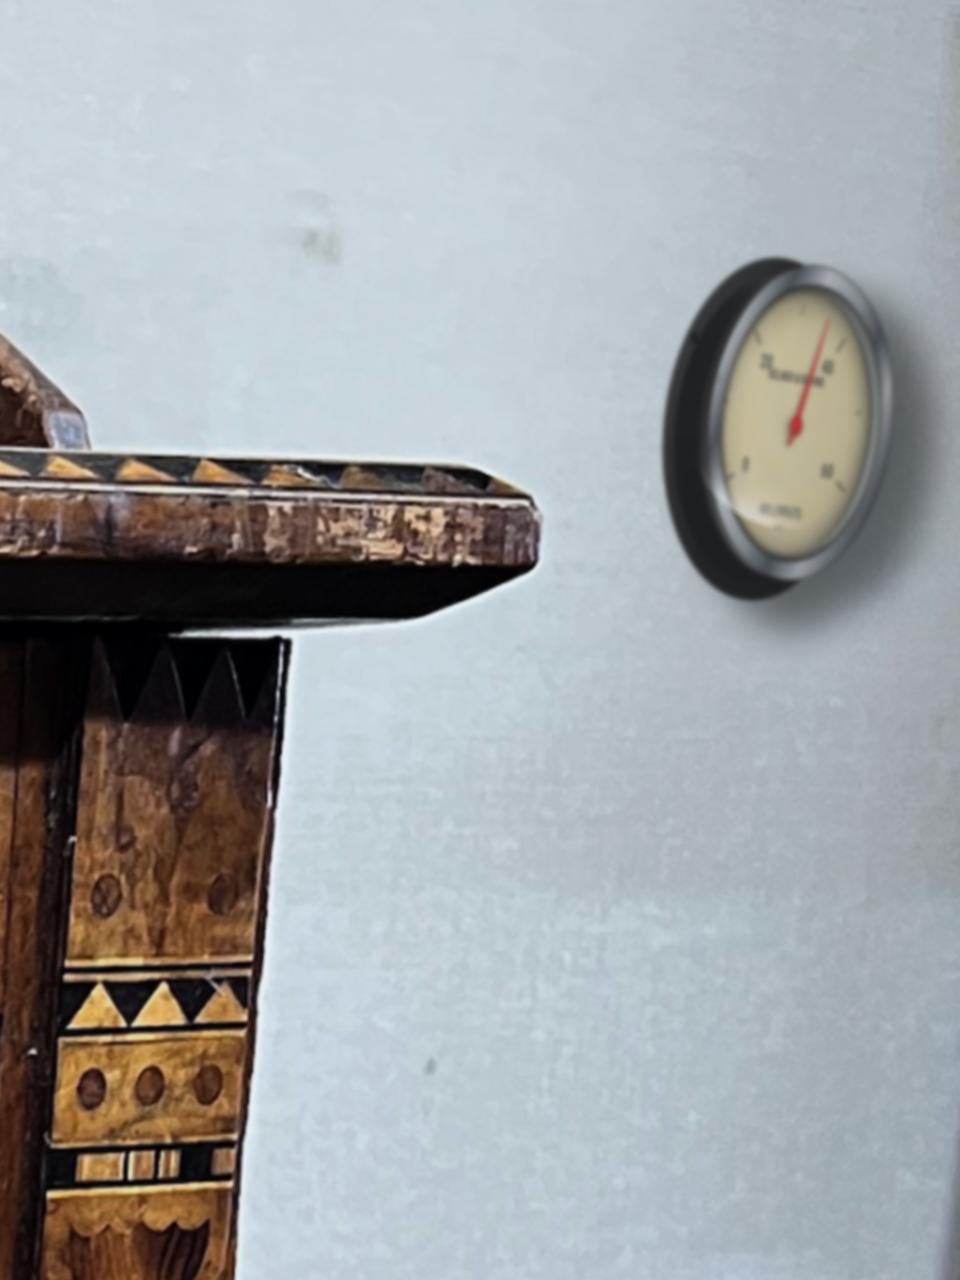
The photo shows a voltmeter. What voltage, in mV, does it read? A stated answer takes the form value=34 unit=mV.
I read value=35 unit=mV
